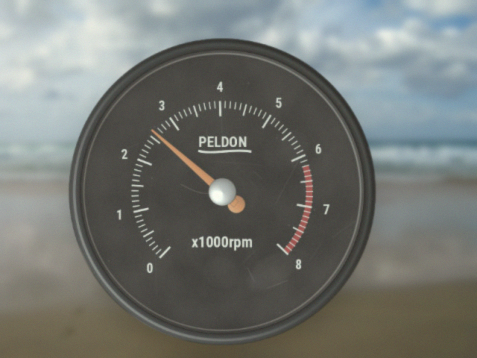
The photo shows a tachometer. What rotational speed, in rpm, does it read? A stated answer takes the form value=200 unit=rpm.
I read value=2600 unit=rpm
